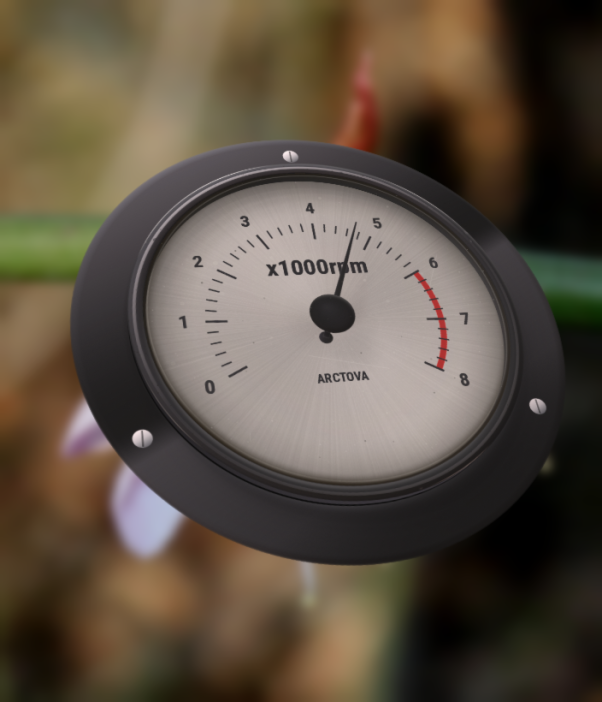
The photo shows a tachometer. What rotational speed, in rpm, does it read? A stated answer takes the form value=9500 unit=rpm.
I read value=4700 unit=rpm
